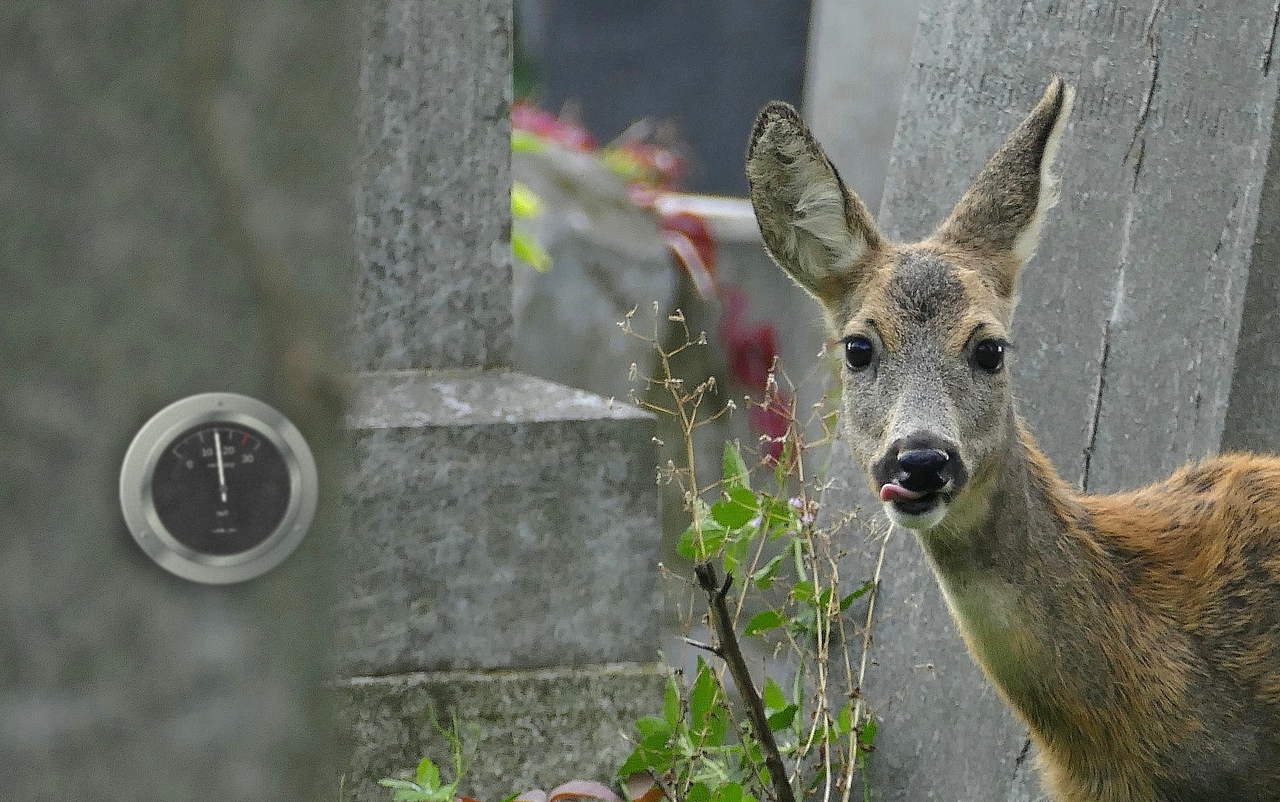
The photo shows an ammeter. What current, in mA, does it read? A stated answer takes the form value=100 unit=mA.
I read value=15 unit=mA
